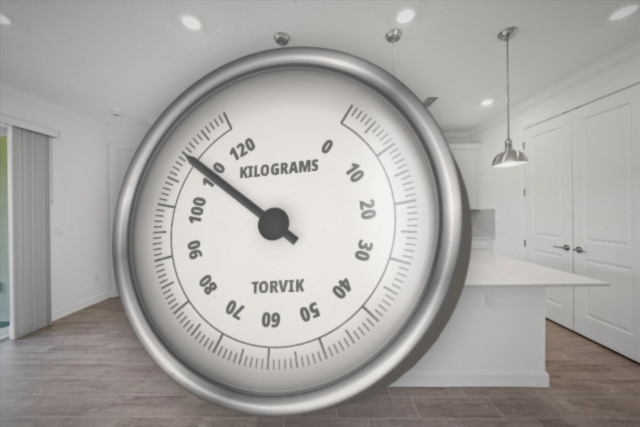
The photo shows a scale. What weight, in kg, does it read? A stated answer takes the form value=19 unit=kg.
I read value=110 unit=kg
